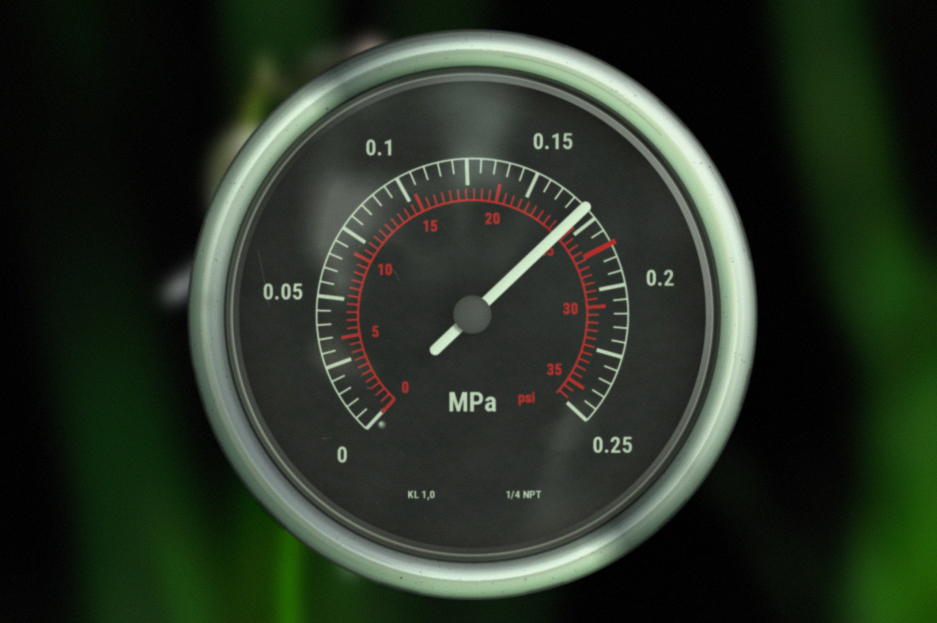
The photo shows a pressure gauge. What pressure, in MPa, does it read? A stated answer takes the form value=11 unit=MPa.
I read value=0.17 unit=MPa
